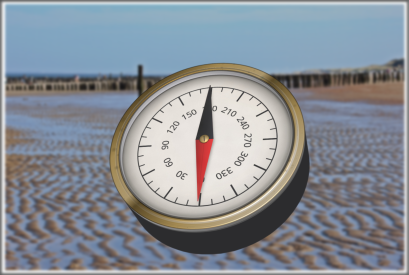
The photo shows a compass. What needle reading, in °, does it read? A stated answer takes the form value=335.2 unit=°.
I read value=0 unit=°
